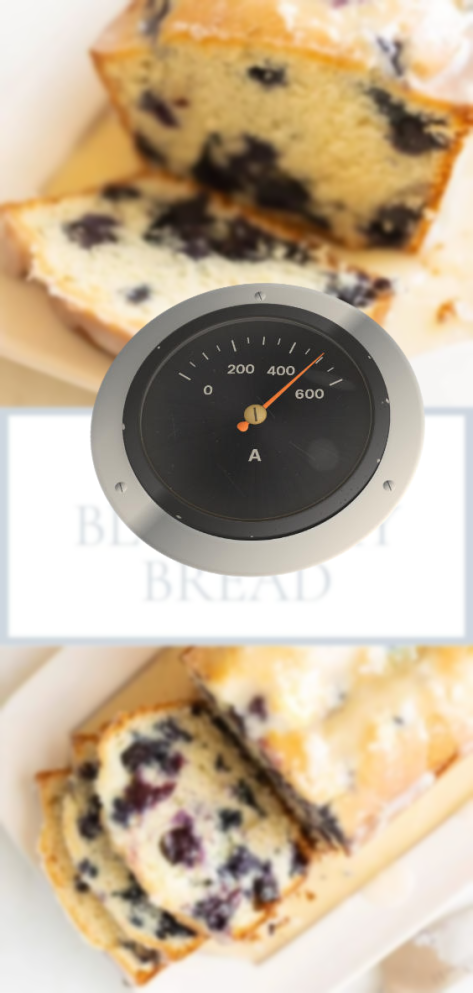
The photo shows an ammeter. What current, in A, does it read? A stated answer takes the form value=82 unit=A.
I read value=500 unit=A
